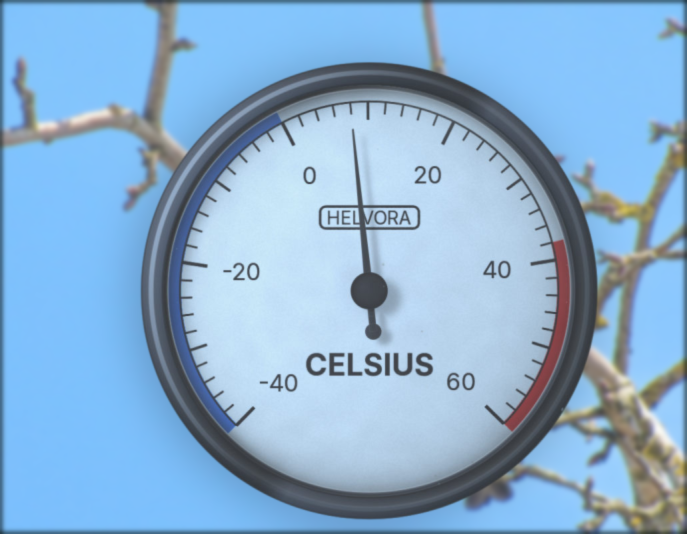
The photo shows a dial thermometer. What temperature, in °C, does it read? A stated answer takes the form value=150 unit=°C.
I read value=8 unit=°C
